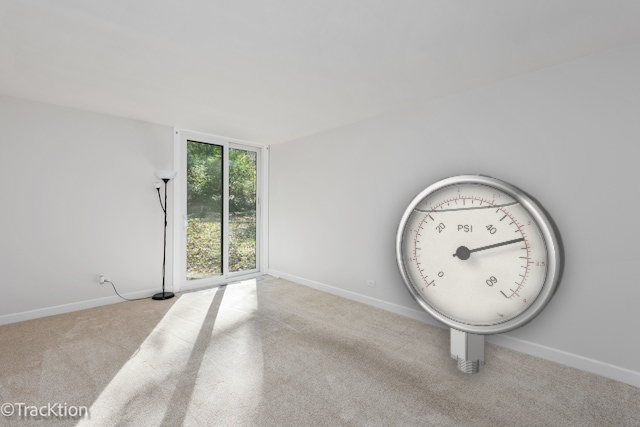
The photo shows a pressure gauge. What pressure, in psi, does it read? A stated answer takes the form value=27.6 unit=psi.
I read value=46 unit=psi
